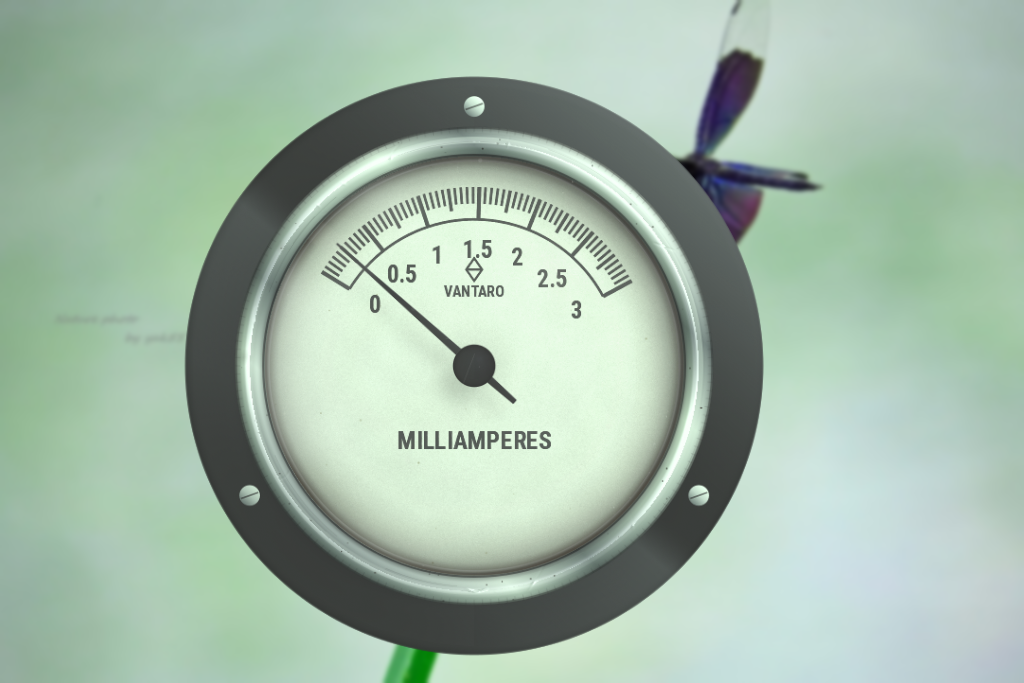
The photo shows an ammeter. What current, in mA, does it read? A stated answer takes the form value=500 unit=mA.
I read value=0.25 unit=mA
